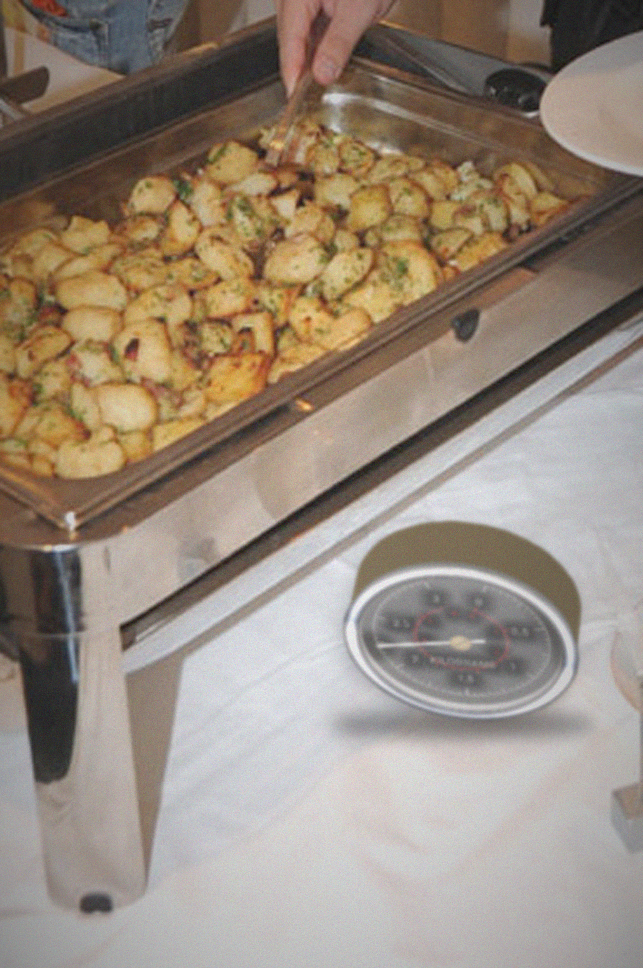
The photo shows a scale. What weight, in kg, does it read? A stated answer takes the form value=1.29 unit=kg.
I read value=2.25 unit=kg
